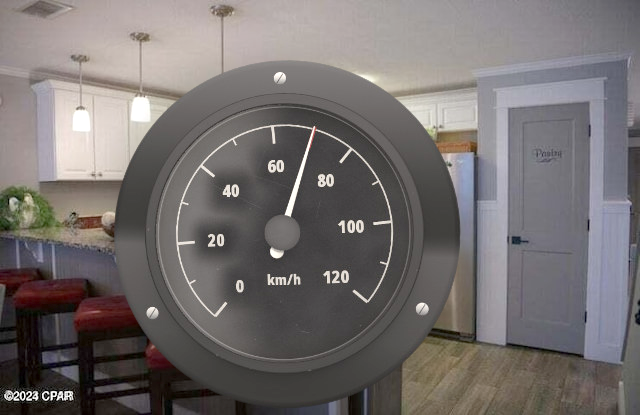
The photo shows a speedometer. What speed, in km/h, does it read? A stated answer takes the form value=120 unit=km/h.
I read value=70 unit=km/h
